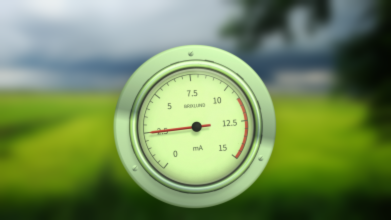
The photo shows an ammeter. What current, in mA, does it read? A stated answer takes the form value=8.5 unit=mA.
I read value=2.5 unit=mA
